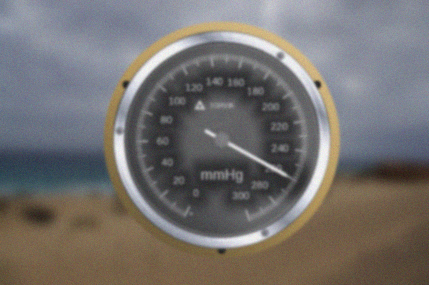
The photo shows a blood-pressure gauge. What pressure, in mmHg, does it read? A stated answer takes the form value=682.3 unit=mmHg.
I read value=260 unit=mmHg
